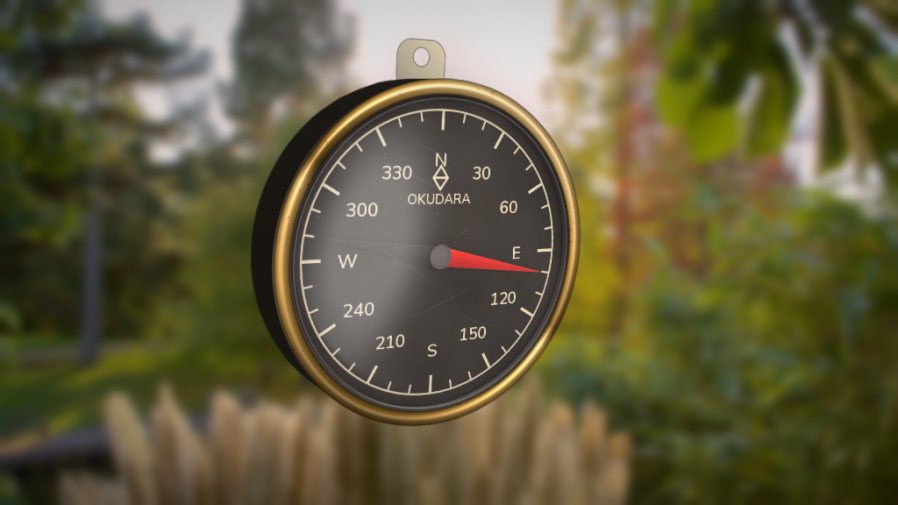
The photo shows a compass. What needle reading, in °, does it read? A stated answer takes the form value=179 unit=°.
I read value=100 unit=°
